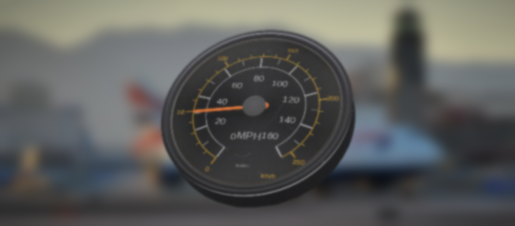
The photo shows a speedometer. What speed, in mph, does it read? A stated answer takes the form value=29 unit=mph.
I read value=30 unit=mph
